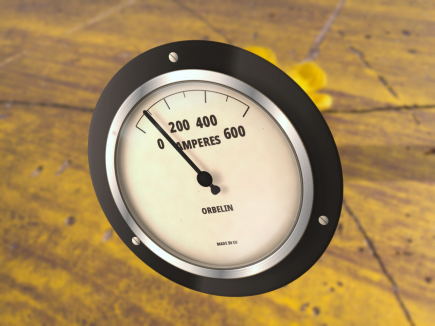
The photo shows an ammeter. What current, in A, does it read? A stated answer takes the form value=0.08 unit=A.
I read value=100 unit=A
